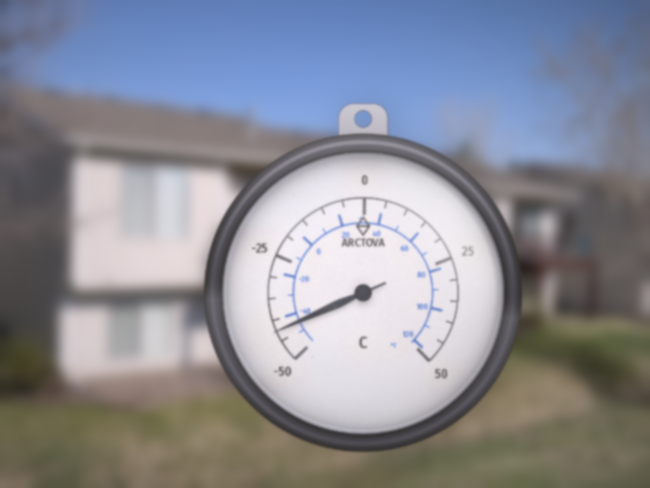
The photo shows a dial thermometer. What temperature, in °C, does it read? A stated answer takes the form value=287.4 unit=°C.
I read value=-42.5 unit=°C
